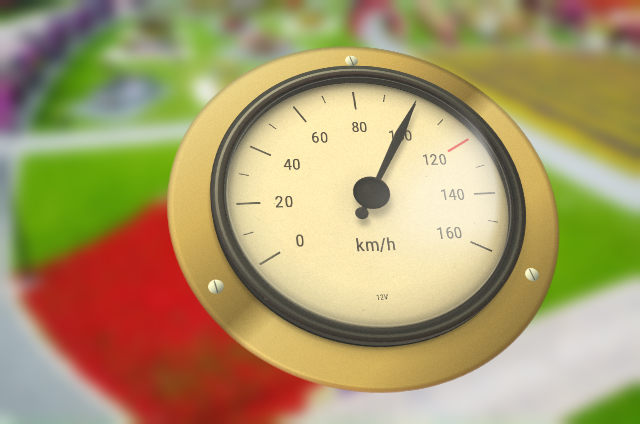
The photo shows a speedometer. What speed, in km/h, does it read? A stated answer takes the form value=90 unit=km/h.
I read value=100 unit=km/h
